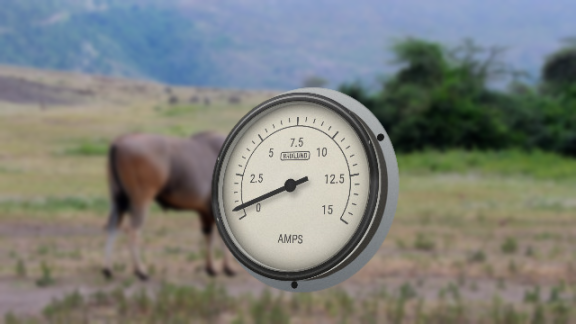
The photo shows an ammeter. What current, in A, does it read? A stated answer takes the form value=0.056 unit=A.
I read value=0.5 unit=A
